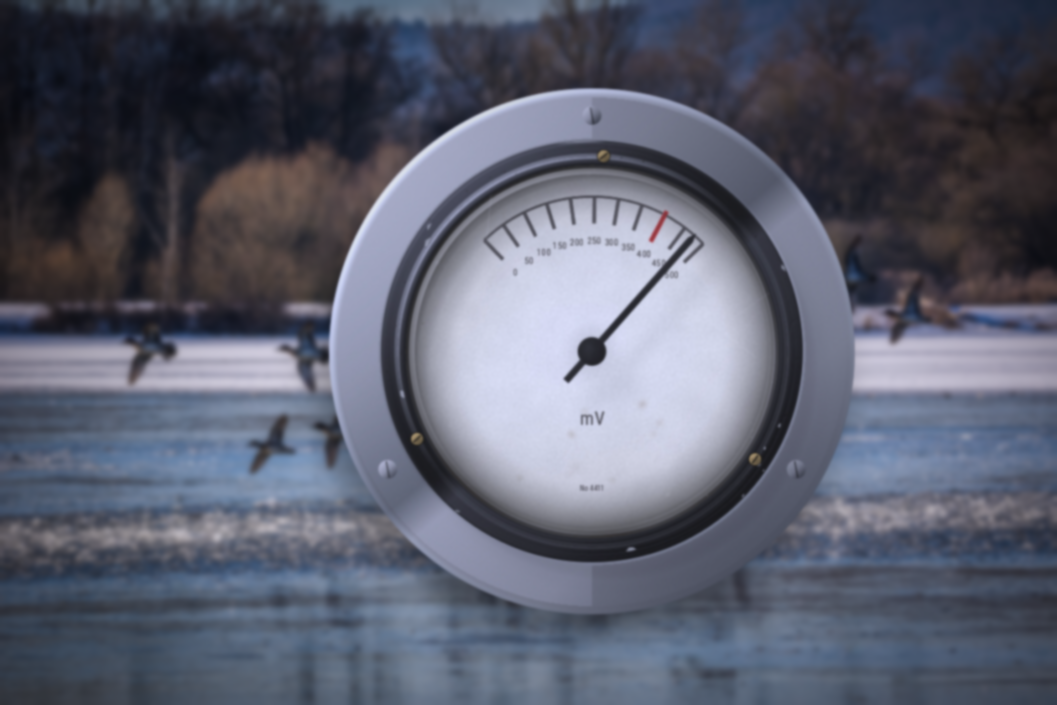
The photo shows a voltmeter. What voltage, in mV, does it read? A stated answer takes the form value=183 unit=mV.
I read value=475 unit=mV
